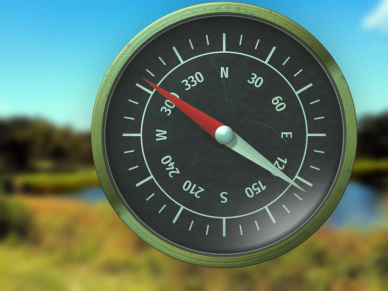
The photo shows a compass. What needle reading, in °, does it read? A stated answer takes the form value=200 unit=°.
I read value=305 unit=°
